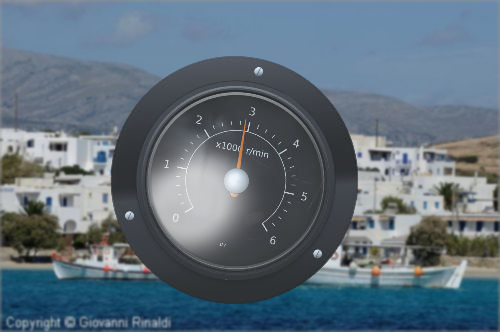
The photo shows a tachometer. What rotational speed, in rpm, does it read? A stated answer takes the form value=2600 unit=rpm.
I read value=2900 unit=rpm
